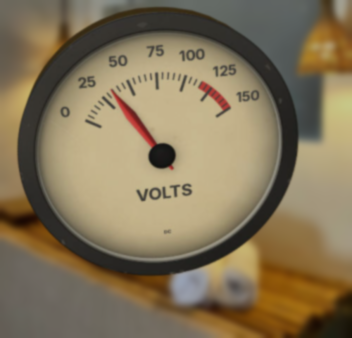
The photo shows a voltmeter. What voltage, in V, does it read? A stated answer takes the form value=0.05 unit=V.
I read value=35 unit=V
